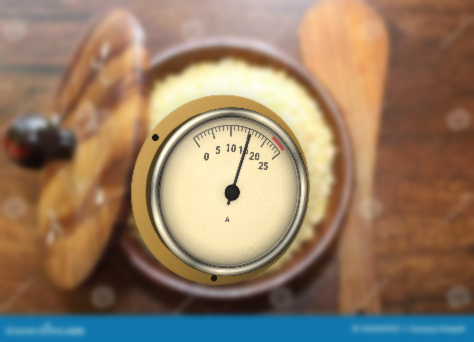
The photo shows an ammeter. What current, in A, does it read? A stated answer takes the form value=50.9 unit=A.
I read value=15 unit=A
